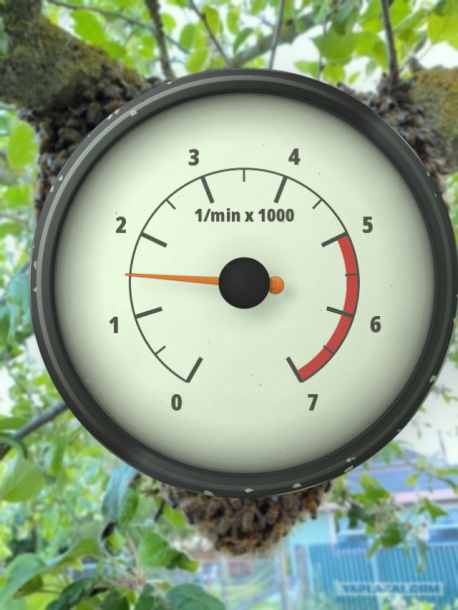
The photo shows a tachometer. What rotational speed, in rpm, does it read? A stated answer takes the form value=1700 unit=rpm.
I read value=1500 unit=rpm
